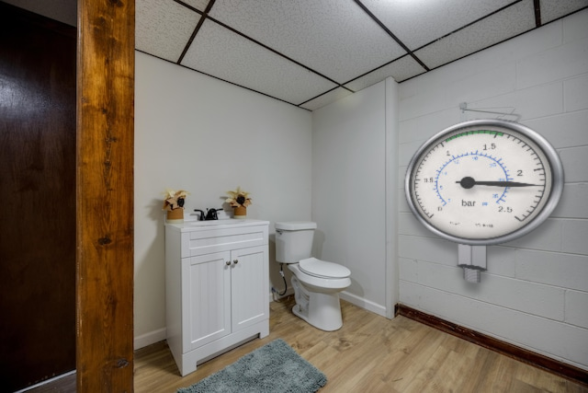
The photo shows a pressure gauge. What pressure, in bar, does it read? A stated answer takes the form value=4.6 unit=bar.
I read value=2.15 unit=bar
